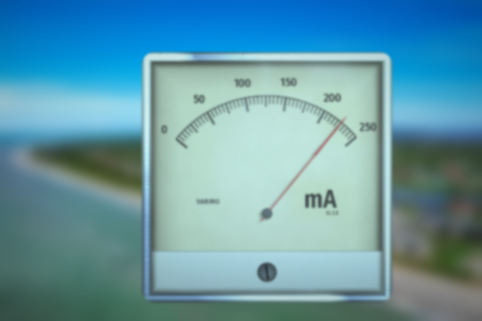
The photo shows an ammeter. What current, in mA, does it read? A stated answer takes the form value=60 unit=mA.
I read value=225 unit=mA
